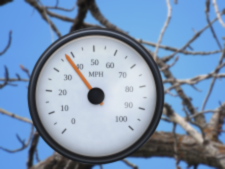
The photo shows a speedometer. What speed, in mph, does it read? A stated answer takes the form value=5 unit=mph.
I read value=37.5 unit=mph
